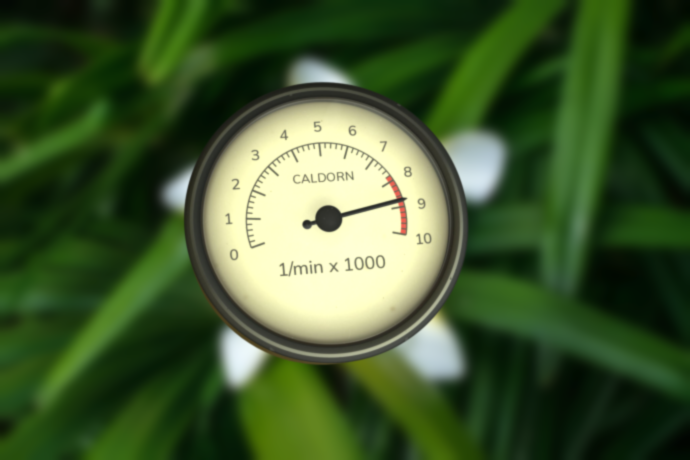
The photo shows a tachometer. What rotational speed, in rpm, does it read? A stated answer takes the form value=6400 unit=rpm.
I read value=8800 unit=rpm
